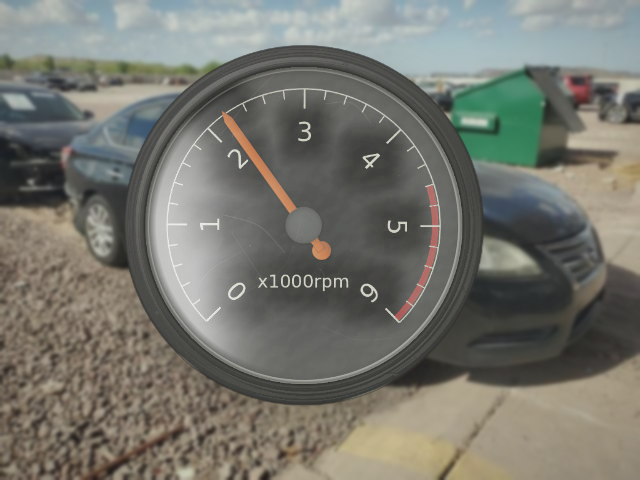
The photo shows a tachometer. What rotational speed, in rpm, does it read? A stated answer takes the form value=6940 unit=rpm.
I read value=2200 unit=rpm
